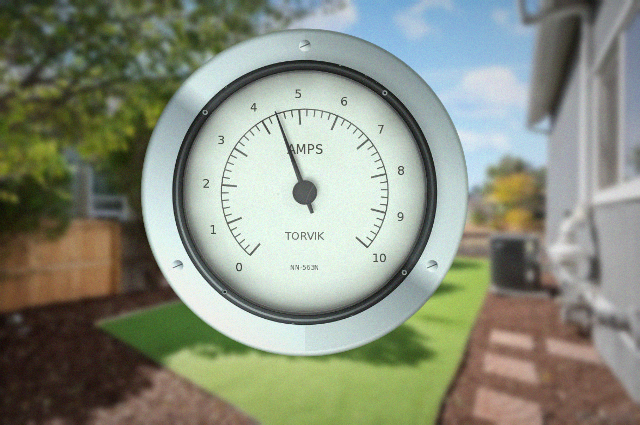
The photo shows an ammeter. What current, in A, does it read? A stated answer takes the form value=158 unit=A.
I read value=4.4 unit=A
